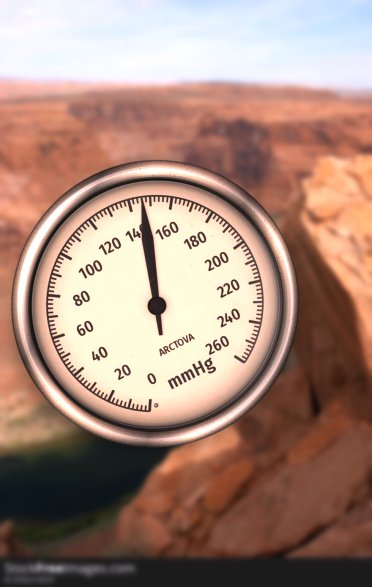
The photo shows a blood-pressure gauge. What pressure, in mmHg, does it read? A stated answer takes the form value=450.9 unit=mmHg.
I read value=146 unit=mmHg
